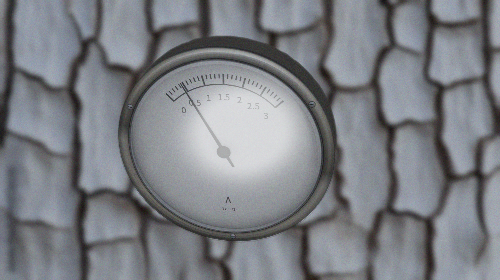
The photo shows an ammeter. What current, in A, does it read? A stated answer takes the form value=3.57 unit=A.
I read value=0.5 unit=A
